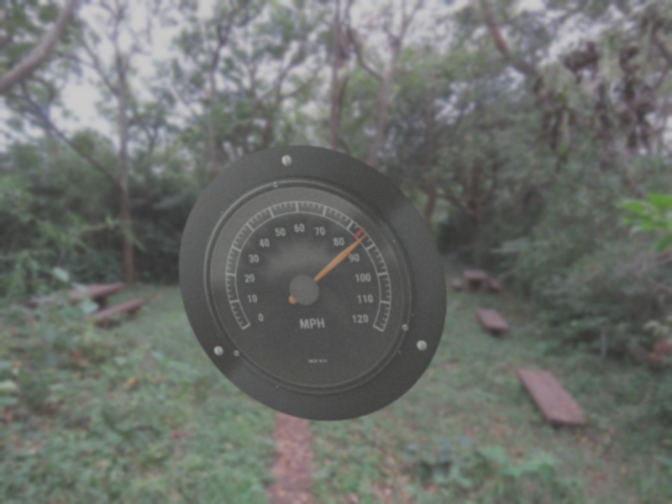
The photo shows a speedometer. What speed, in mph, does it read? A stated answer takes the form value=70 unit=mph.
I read value=86 unit=mph
